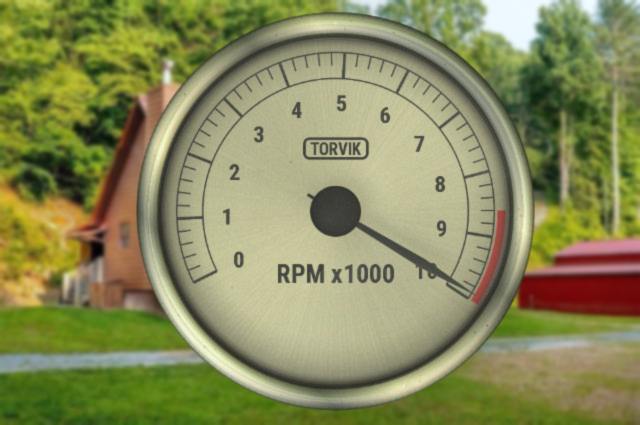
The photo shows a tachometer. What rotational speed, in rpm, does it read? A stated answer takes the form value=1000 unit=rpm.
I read value=9900 unit=rpm
